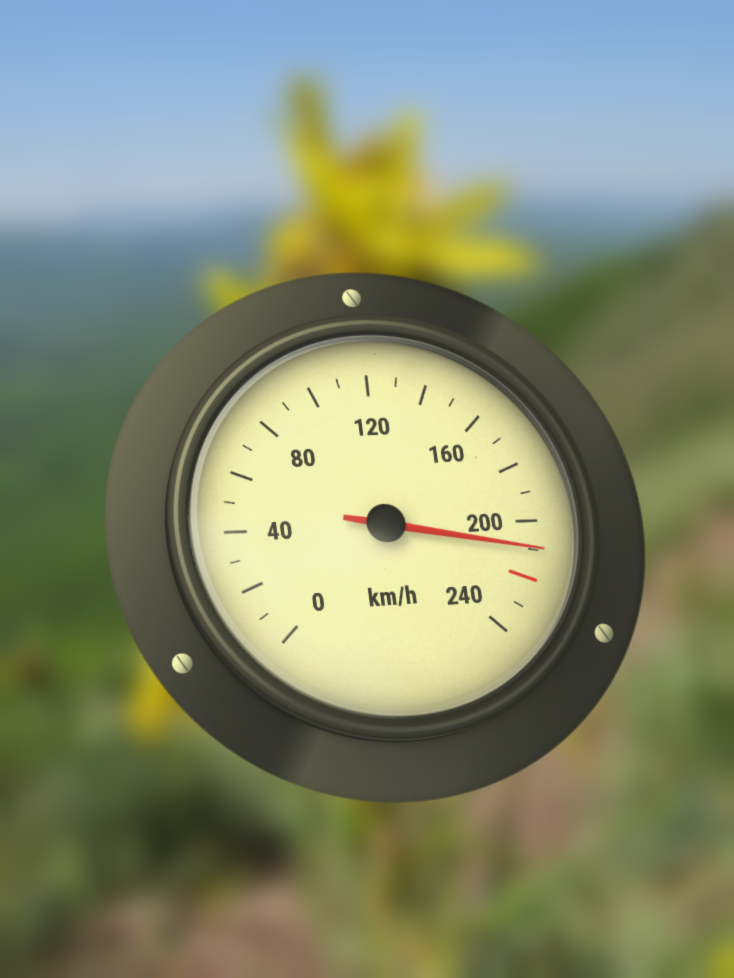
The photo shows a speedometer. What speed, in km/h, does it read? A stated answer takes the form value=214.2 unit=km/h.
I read value=210 unit=km/h
